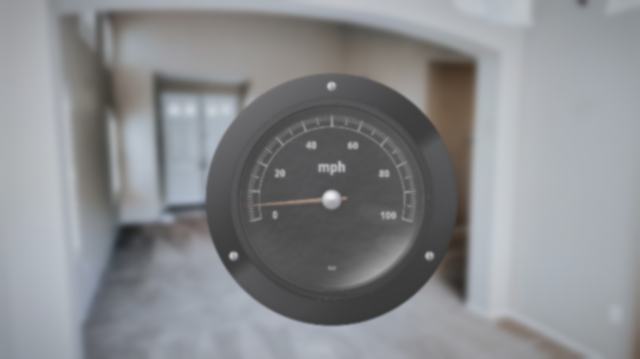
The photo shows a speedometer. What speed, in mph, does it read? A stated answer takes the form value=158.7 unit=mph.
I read value=5 unit=mph
